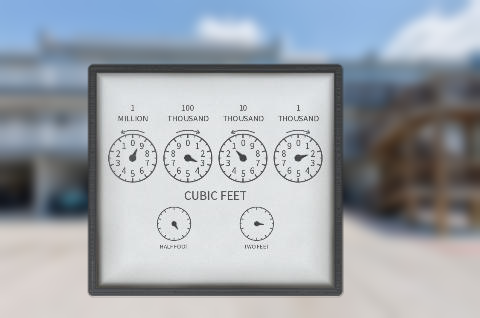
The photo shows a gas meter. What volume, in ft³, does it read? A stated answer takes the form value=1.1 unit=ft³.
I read value=931200 unit=ft³
